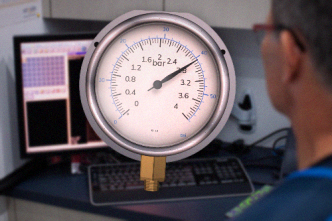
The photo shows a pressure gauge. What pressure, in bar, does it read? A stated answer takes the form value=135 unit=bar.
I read value=2.8 unit=bar
